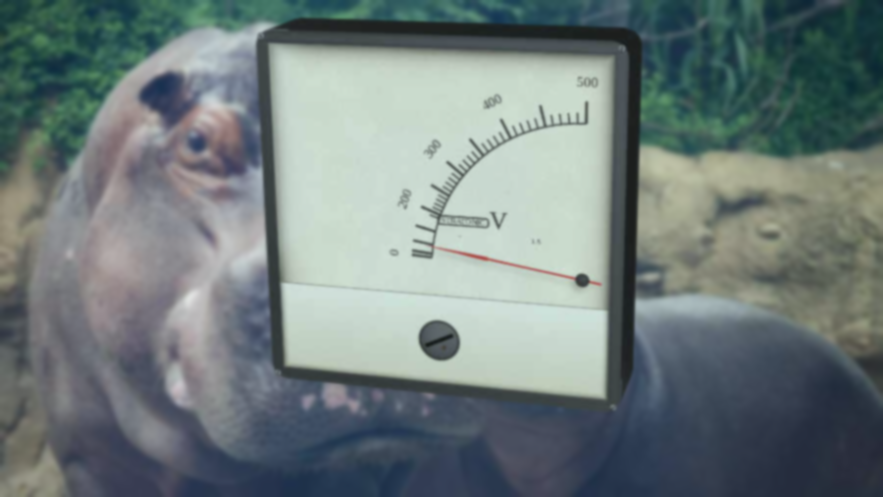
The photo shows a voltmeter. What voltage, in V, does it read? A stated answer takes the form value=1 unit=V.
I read value=100 unit=V
